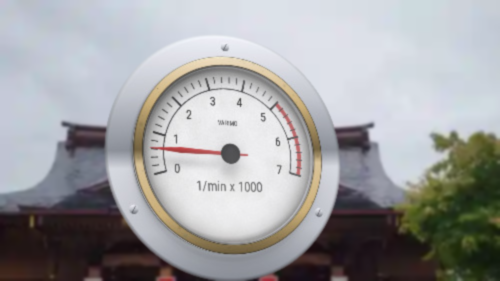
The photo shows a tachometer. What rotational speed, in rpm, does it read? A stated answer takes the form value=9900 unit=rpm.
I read value=600 unit=rpm
